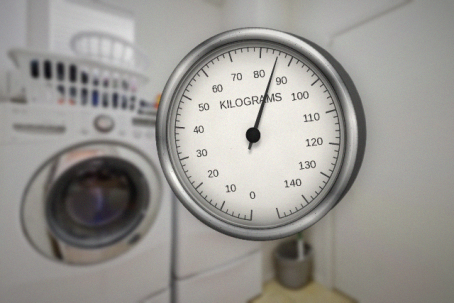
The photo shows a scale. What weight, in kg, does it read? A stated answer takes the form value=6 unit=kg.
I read value=86 unit=kg
